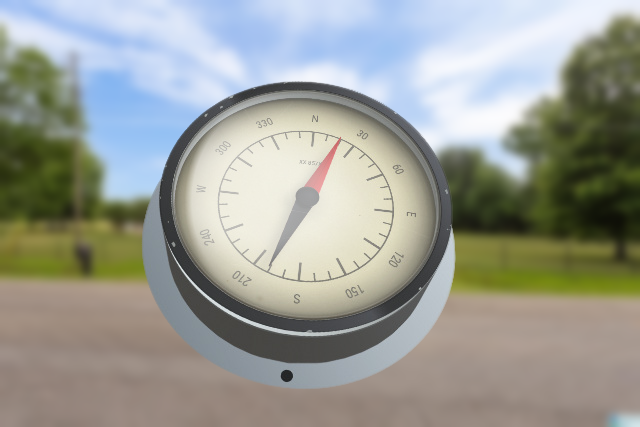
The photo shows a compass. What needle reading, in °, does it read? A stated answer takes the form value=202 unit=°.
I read value=20 unit=°
